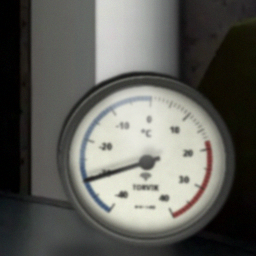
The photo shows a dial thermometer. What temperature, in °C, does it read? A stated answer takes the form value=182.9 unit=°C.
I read value=-30 unit=°C
